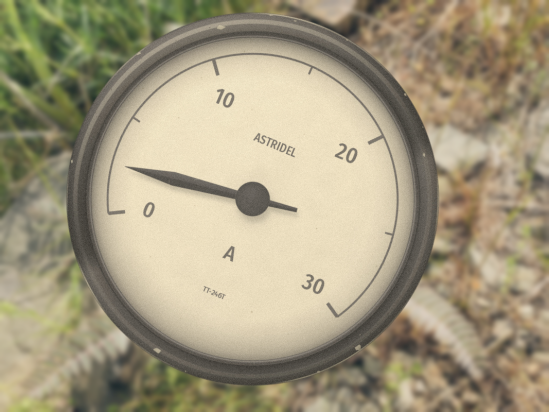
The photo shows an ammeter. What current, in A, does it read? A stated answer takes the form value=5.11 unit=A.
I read value=2.5 unit=A
